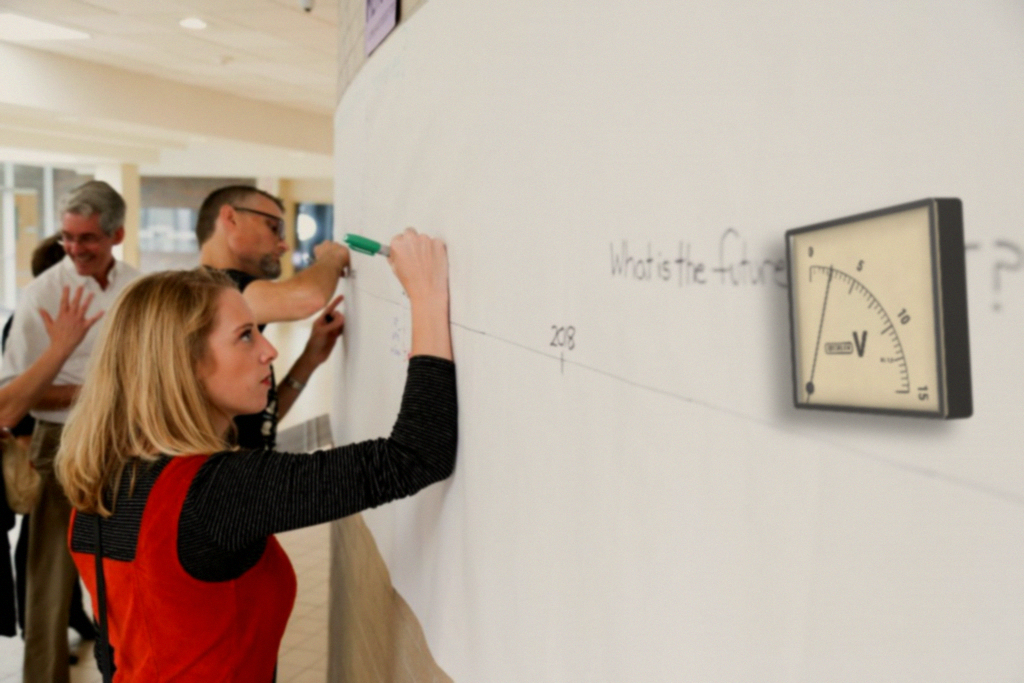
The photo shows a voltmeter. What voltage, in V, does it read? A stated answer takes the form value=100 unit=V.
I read value=2.5 unit=V
